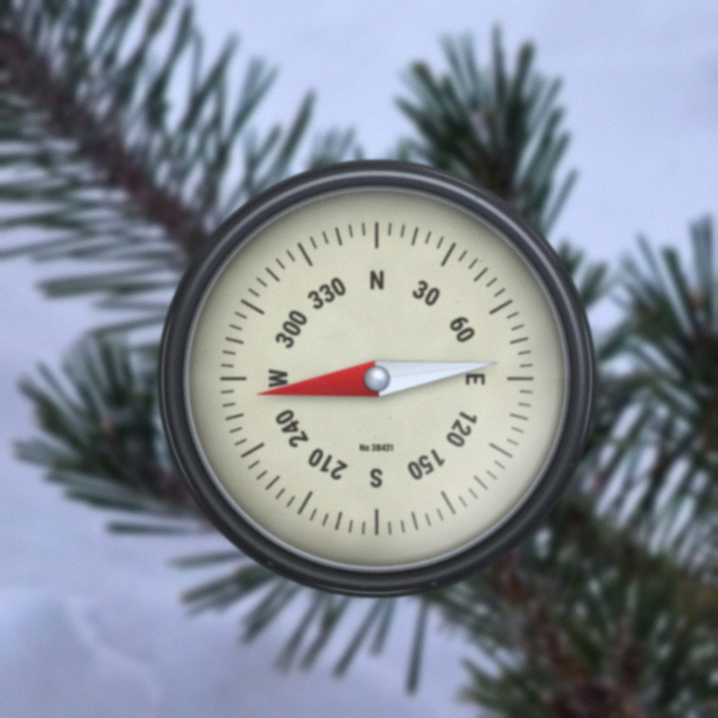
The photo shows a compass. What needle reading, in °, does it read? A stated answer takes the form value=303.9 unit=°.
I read value=262.5 unit=°
